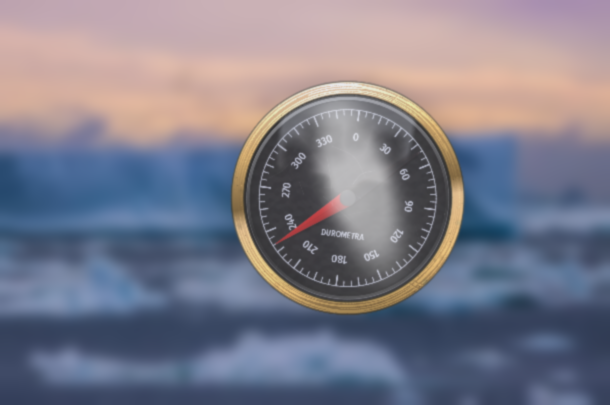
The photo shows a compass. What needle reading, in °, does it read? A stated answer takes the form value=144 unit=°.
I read value=230 unit=°
